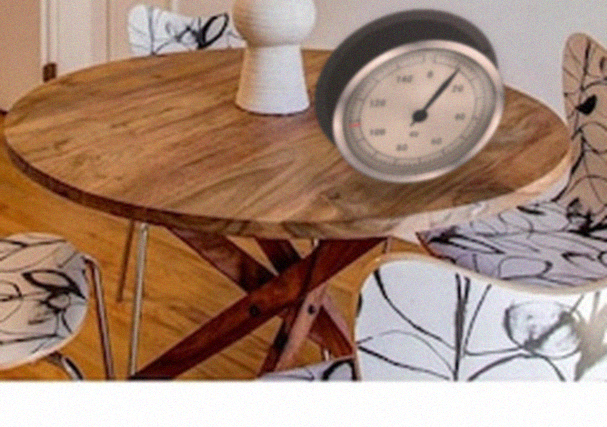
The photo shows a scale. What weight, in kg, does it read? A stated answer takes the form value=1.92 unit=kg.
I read value=10 unit=kg
